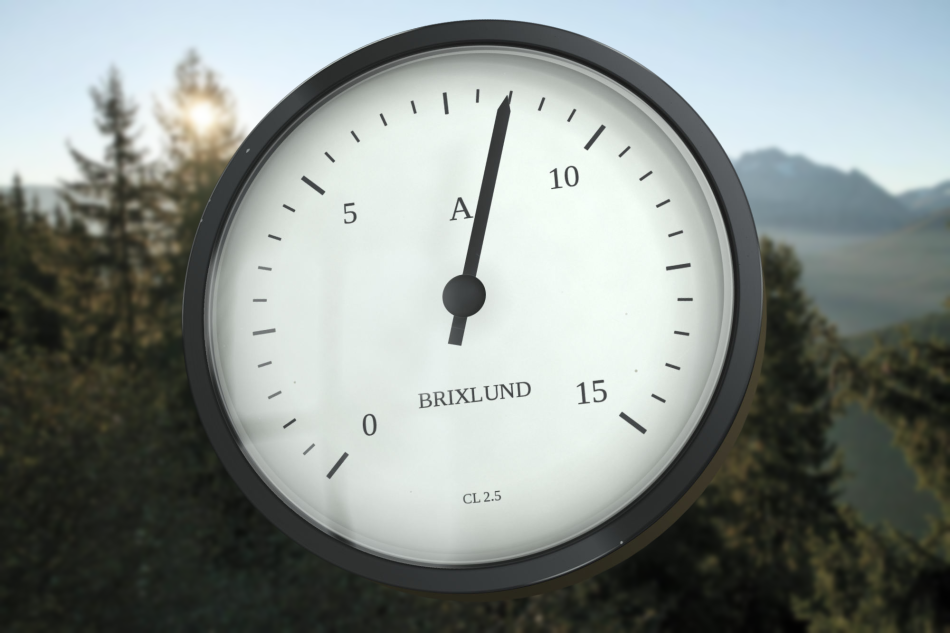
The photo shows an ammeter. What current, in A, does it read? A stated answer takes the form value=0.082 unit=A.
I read value=8.5 unit=A
